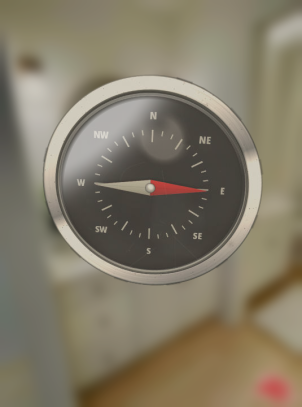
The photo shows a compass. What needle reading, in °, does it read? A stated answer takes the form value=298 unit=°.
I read value=90 unit=°
